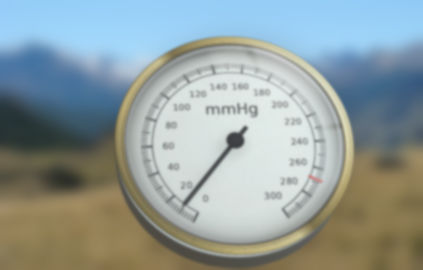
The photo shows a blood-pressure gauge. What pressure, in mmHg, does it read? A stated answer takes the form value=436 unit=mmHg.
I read value=10 unit=mmHg
